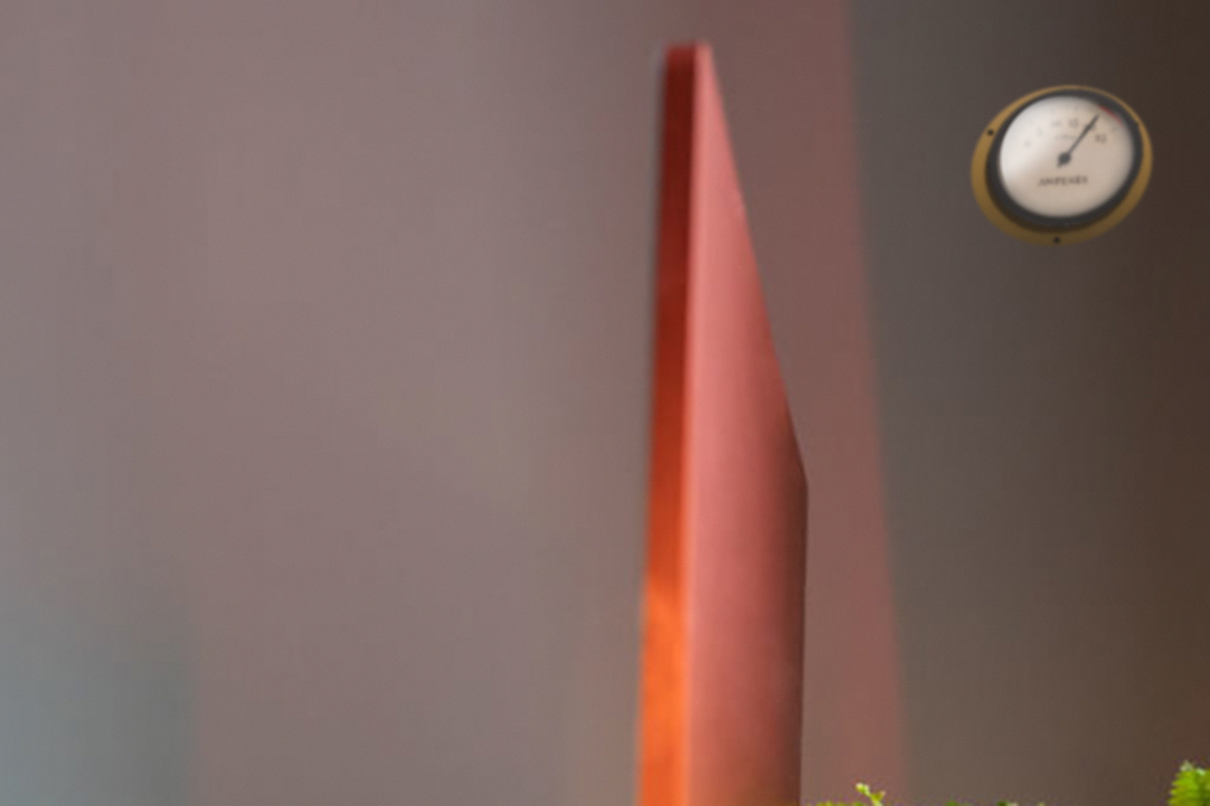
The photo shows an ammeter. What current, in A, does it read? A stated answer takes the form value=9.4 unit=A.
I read value=20 unit=A
